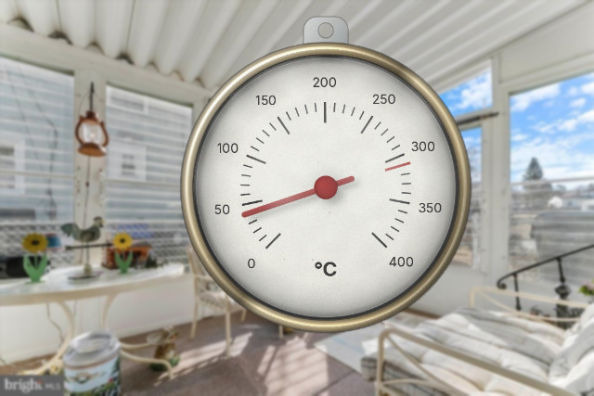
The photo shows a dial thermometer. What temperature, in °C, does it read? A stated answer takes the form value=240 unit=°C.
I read value=40 unit=°C
